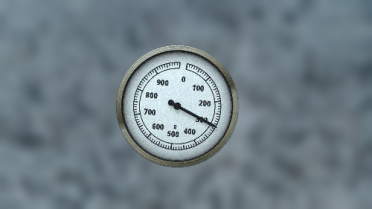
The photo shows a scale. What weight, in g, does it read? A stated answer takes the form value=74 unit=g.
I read value=300 unit=g
